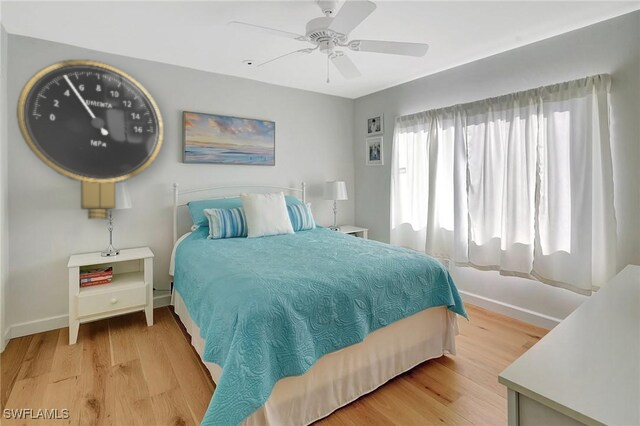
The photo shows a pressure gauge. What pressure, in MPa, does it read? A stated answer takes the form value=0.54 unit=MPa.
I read value=5 unit=MPa
